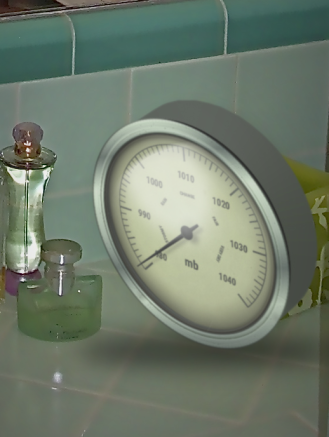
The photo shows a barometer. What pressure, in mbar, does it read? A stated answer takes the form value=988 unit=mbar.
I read value=981 unit=mbar
